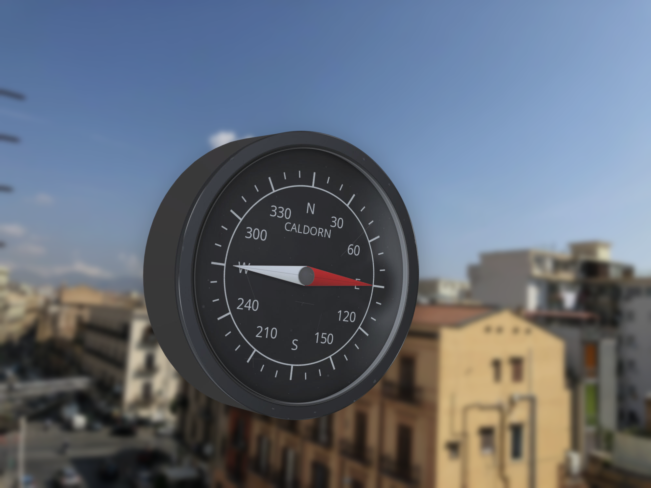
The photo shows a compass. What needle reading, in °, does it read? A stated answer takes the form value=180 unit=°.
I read value=90 unit=°
